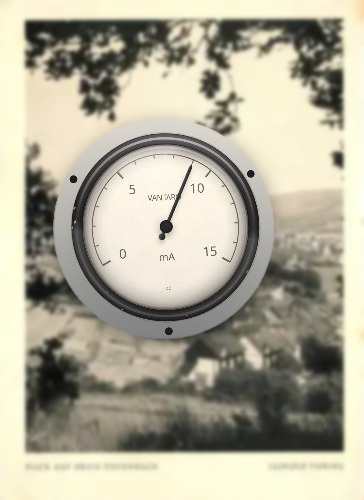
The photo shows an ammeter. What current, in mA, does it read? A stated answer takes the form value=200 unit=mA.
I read value=9 unit=mA
